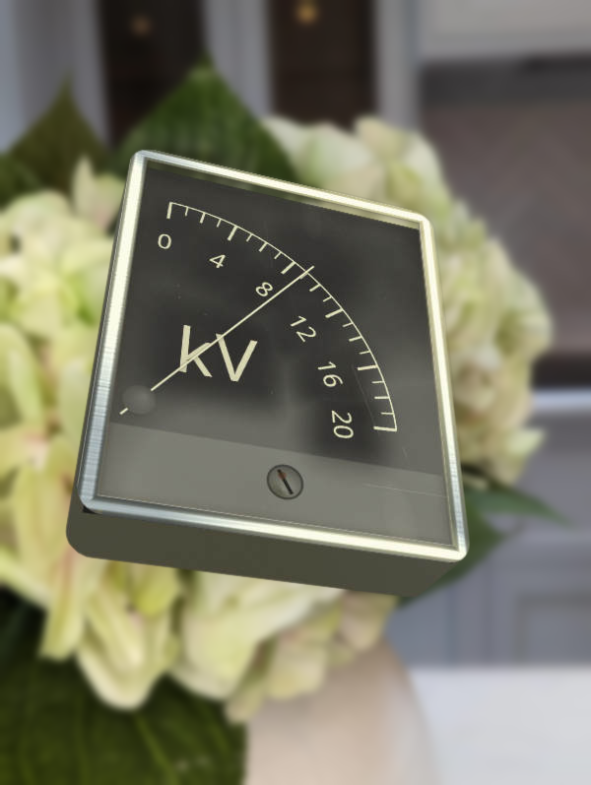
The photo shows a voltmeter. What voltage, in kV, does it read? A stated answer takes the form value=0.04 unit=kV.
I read value=9 unit=kV
